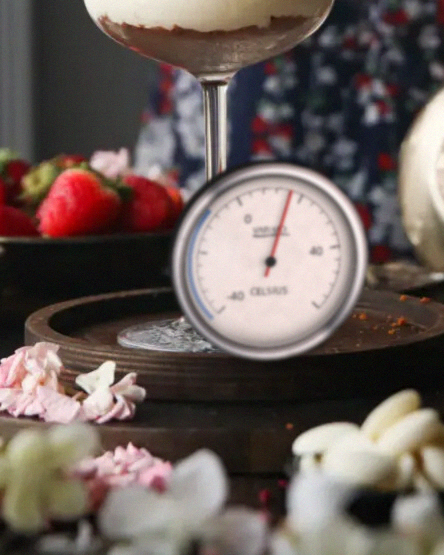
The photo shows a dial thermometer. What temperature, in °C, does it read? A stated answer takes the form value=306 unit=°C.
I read value=16 unit=°C
